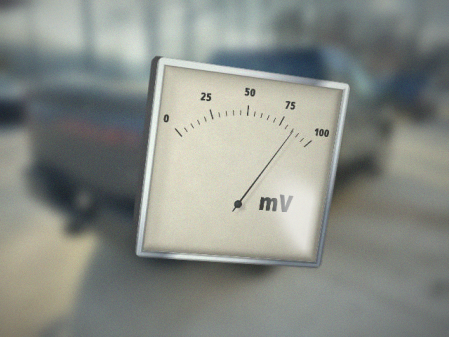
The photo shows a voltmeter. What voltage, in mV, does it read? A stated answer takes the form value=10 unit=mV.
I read value=85 unit=mV
